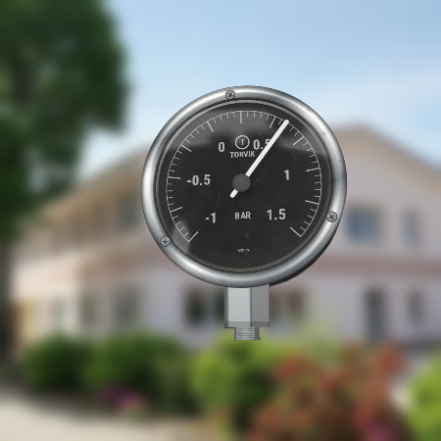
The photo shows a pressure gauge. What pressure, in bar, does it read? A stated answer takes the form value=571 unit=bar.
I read value=0.6 unit=bar
